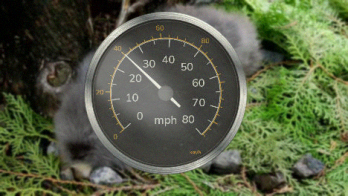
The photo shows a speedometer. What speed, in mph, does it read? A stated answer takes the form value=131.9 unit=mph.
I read value=25 unit=mph
